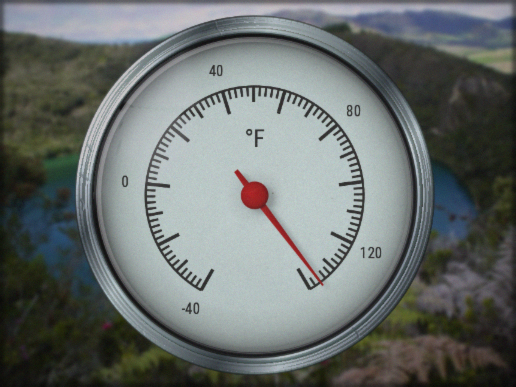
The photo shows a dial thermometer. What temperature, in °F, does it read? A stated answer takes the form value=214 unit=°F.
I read value=136 unit=°F
